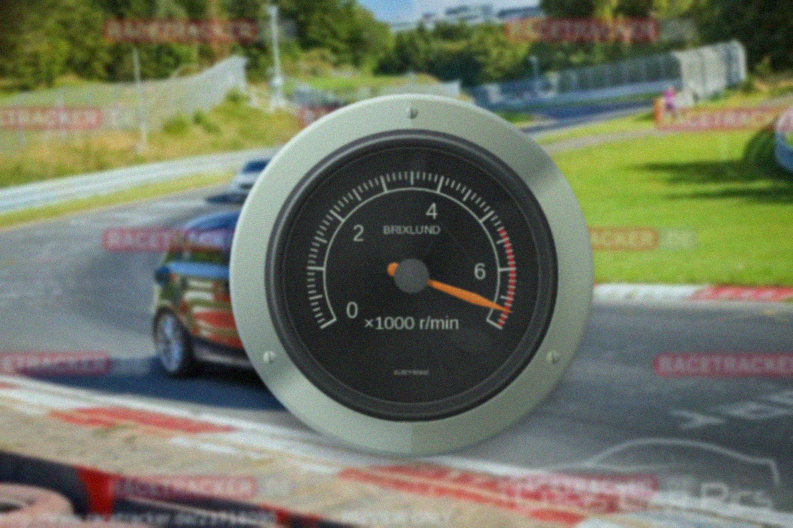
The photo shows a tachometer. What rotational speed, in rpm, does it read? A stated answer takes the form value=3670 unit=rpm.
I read value=6700 unit=rpm
